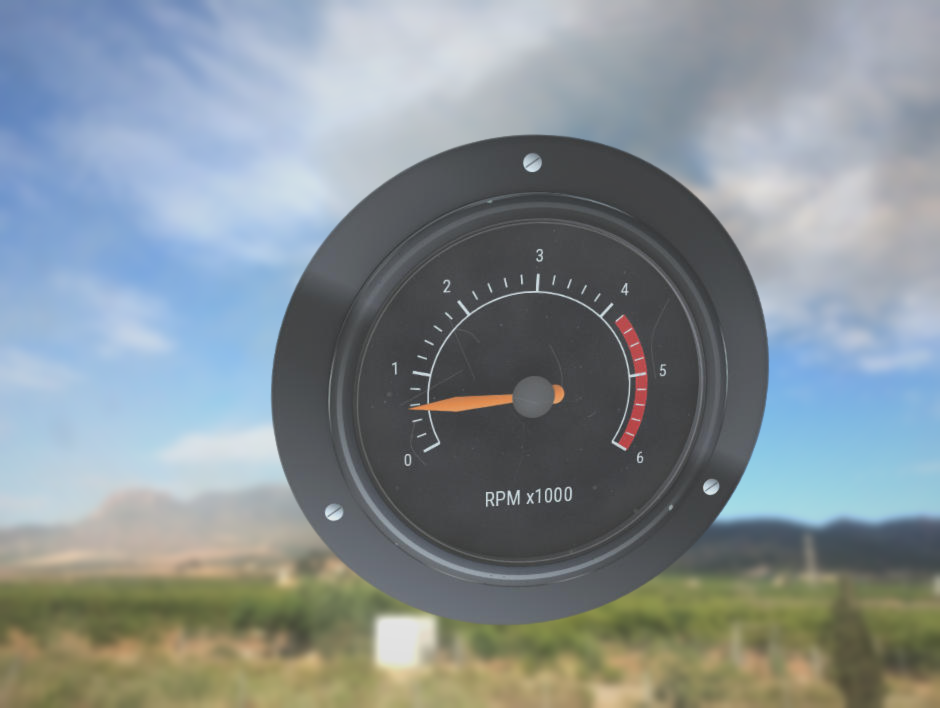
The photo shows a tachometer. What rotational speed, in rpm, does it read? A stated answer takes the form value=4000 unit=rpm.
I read value=600 unit=rpm
